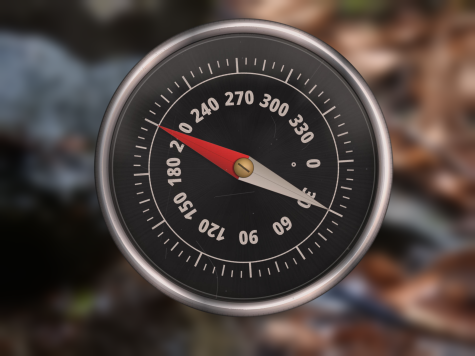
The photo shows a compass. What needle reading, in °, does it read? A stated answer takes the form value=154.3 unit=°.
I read value=210 unit=°
